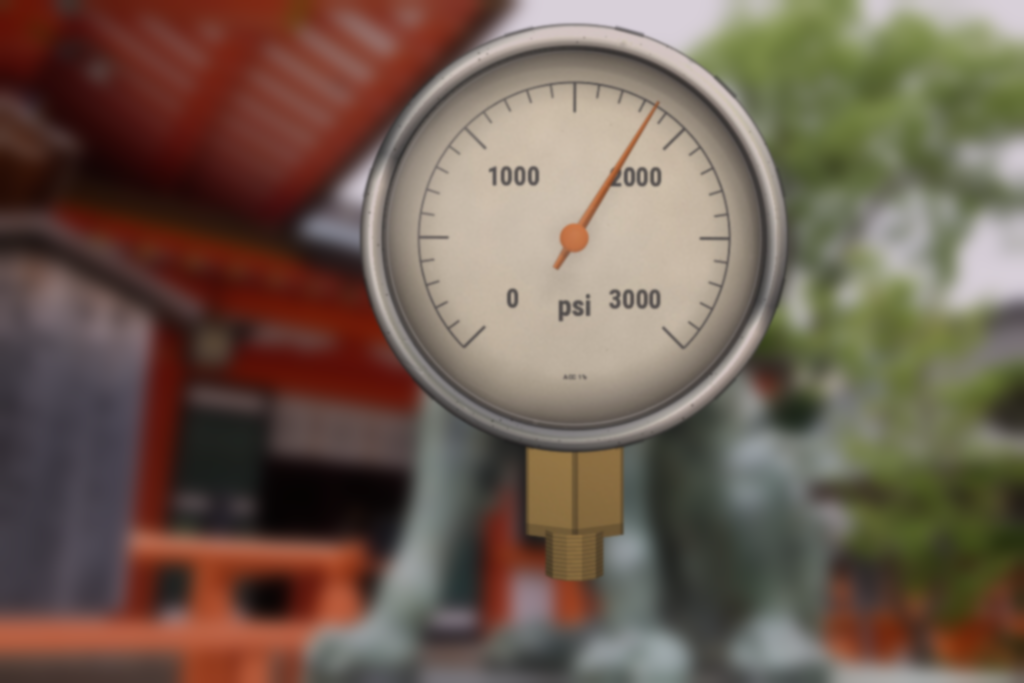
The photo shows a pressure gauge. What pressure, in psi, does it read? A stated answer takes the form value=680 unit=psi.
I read value=1850 unit=psi
